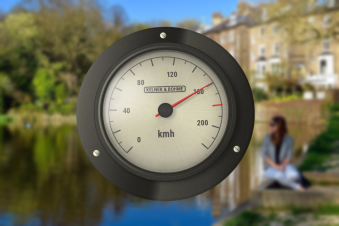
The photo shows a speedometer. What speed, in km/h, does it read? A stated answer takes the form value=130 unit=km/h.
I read value=160 unit=km/h
